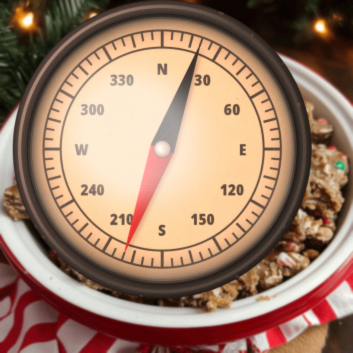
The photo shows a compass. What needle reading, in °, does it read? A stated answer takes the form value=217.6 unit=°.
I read value=200 unit=°
